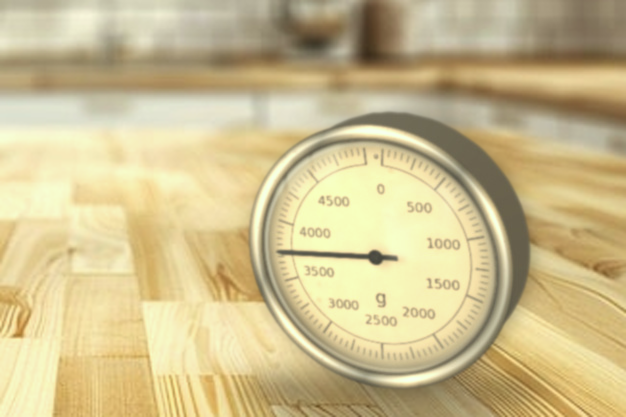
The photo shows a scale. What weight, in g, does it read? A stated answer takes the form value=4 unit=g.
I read value=3750 unit=g
